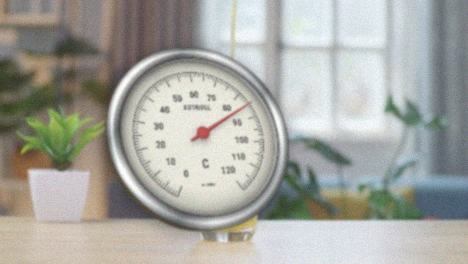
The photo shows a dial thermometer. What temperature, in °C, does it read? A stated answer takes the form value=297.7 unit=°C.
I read value=85 unit=°C
